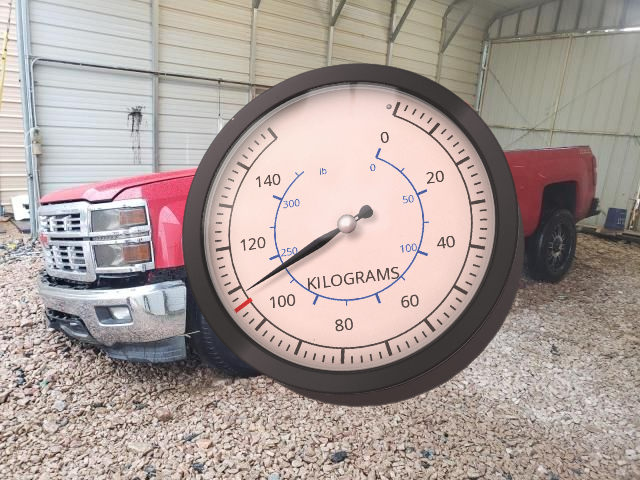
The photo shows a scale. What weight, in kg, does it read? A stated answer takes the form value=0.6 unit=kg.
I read value=108 unit=kg
